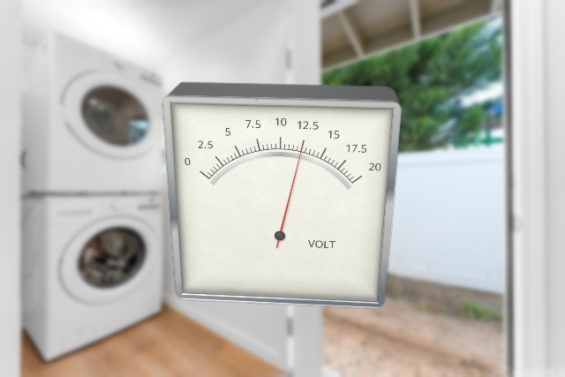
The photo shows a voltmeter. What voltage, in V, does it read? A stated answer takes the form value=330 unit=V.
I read value=12.5 unit=V
